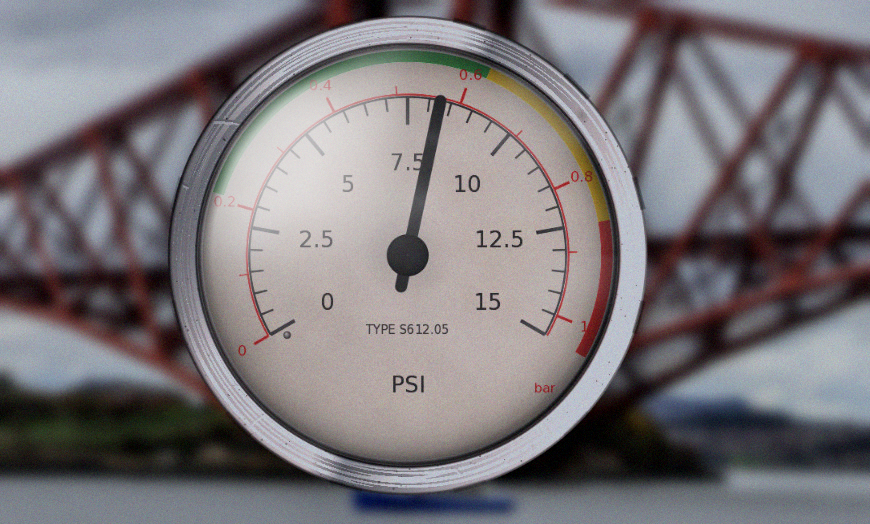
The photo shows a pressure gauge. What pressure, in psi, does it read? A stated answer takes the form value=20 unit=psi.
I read value=8.25 unit=psi
